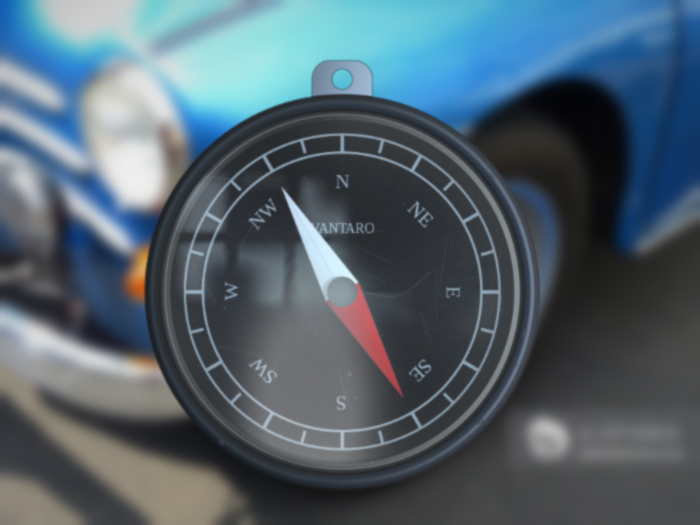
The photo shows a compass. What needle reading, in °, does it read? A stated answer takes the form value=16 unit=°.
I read value=150 unit=°
